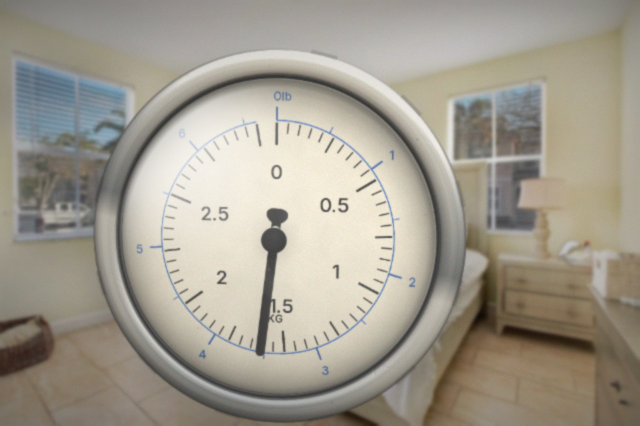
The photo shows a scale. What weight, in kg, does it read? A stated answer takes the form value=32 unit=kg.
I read value=1.6 unit=kg
